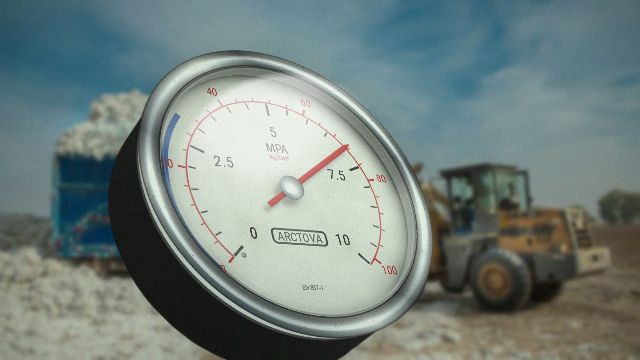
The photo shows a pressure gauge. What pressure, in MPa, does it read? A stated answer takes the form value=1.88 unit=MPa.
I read value=7 unit=MPa
